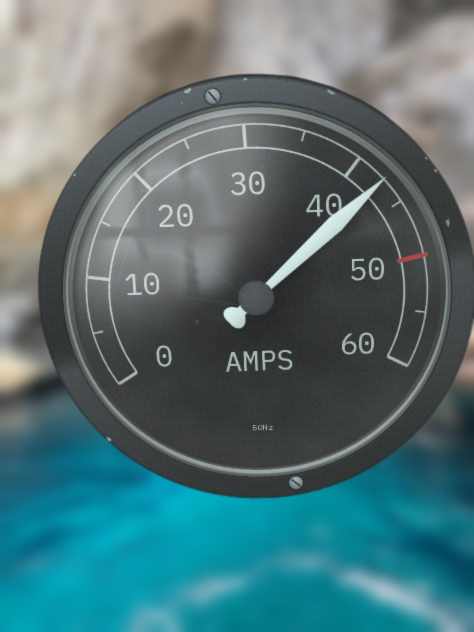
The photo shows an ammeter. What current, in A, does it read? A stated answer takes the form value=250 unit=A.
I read value=42.5 unit=A
